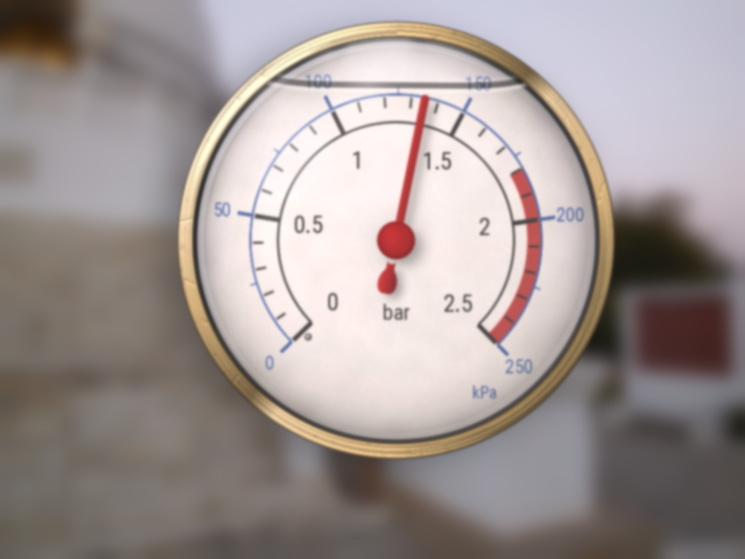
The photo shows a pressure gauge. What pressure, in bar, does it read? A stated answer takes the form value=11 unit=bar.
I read value=1.35 unit=bar
